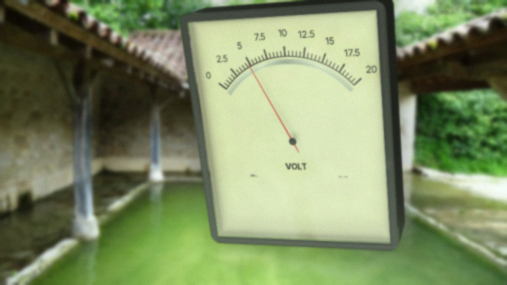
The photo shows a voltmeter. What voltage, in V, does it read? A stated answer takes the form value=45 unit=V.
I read value=5 unit=V
